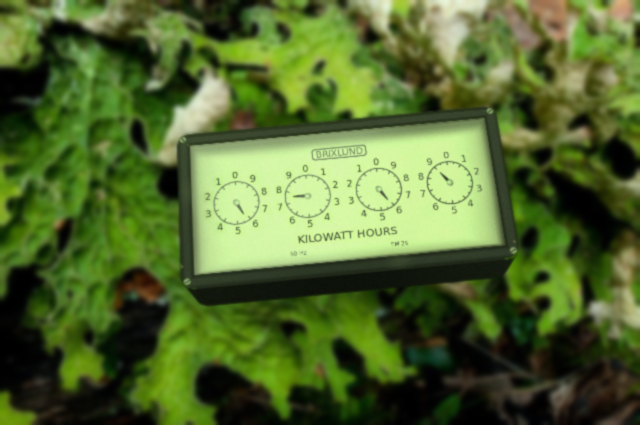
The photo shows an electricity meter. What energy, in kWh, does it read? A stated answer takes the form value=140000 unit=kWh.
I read value=5759 unit=kWh
